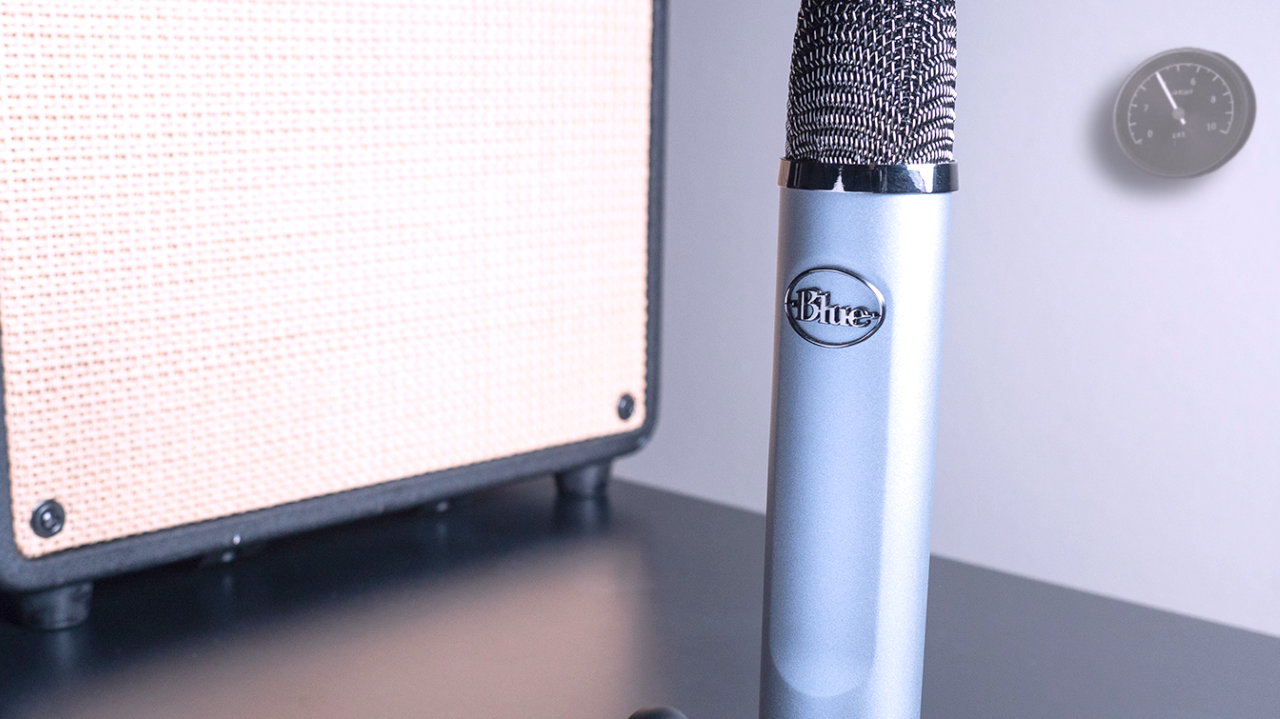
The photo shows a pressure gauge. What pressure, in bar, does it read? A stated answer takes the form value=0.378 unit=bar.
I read value=4 unit=bar
